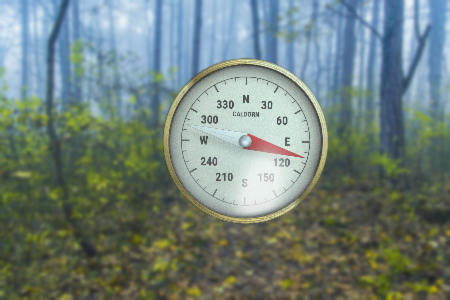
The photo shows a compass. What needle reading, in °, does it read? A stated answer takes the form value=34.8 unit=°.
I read value=105 unit=°
